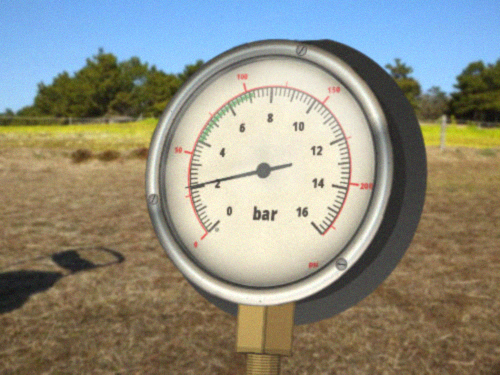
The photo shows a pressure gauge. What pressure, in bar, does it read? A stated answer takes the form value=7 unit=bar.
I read value=2 unit=bar
